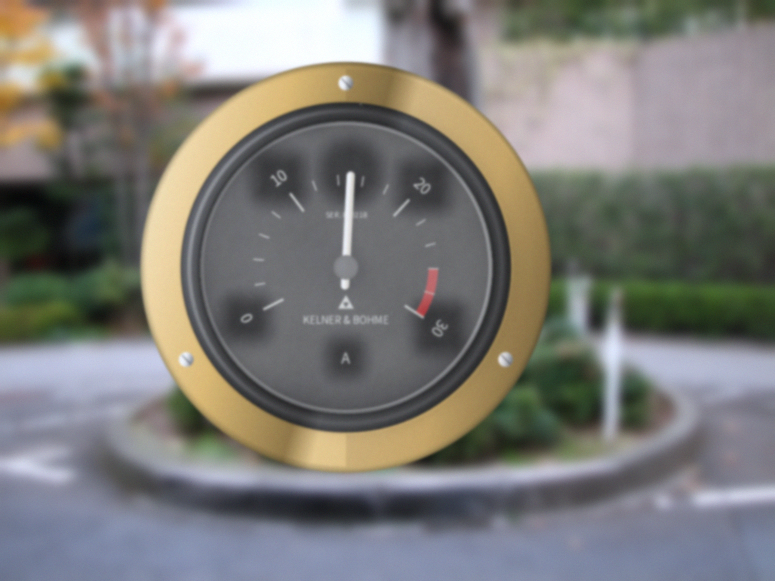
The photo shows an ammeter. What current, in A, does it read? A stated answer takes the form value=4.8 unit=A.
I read value=15 unit=A
